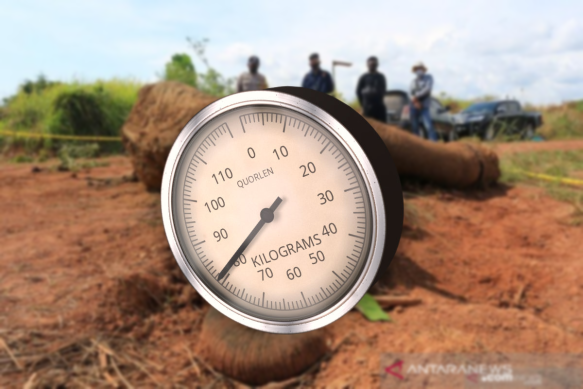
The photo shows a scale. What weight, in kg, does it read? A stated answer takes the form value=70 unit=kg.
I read value=81 unit=kg
